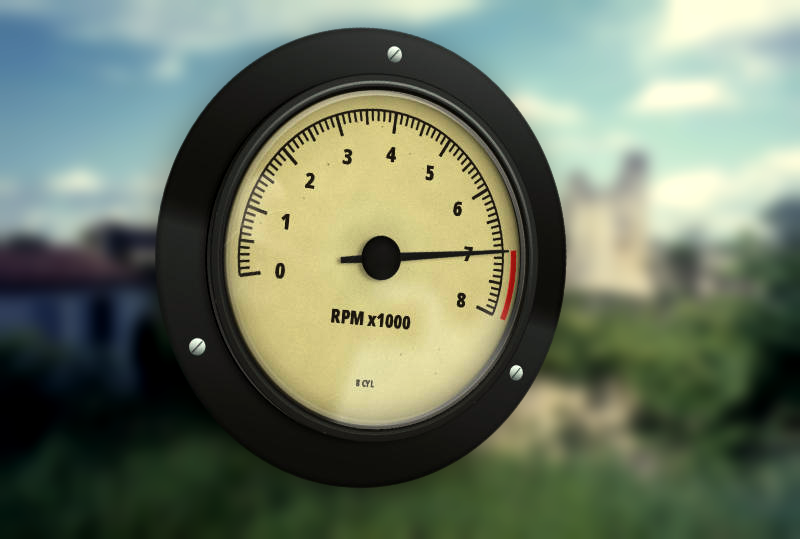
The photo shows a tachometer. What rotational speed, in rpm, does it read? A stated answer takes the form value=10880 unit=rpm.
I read value=7000 unit=rpm
